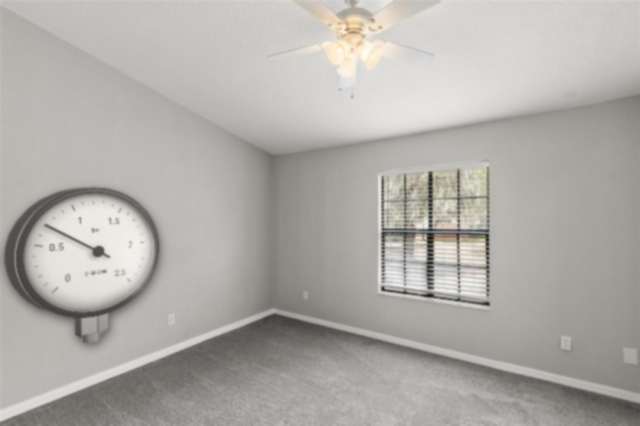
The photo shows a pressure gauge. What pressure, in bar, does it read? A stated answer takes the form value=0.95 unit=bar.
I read value=0.7 unit=bar
